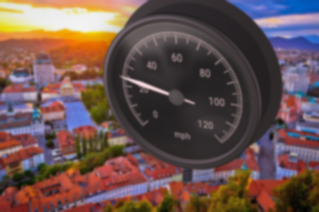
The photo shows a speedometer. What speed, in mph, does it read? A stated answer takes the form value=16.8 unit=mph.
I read value=25 unit=mph
